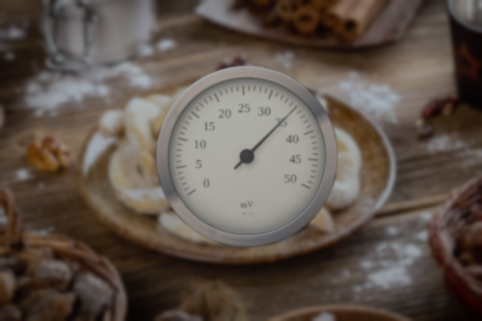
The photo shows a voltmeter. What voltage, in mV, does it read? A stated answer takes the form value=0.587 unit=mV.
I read value=35 unit=mV
